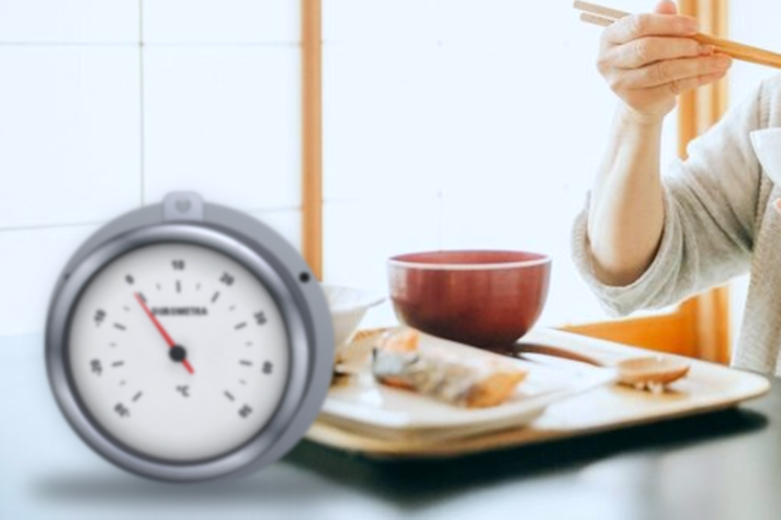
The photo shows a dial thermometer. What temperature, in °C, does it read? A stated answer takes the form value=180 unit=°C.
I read value=0 unit=°C
